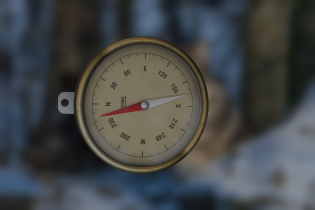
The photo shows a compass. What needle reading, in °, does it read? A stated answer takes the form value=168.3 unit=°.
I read value=345 unit=°
